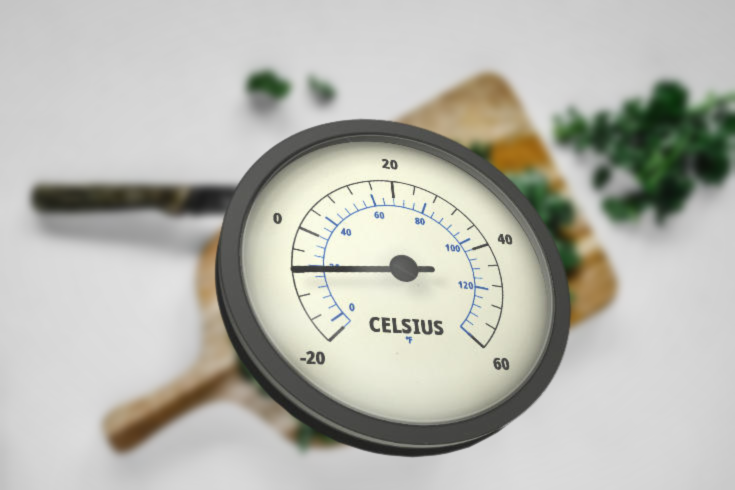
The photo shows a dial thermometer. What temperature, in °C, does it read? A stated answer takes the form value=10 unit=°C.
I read value=-8 unit=°C
